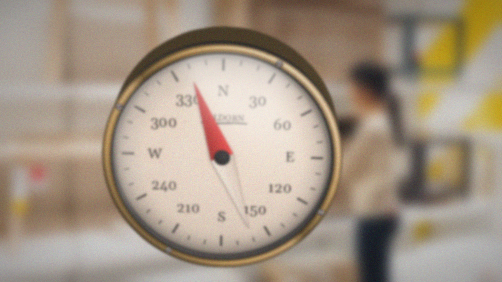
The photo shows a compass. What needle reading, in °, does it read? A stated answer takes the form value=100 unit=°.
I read value=340 unit=°
